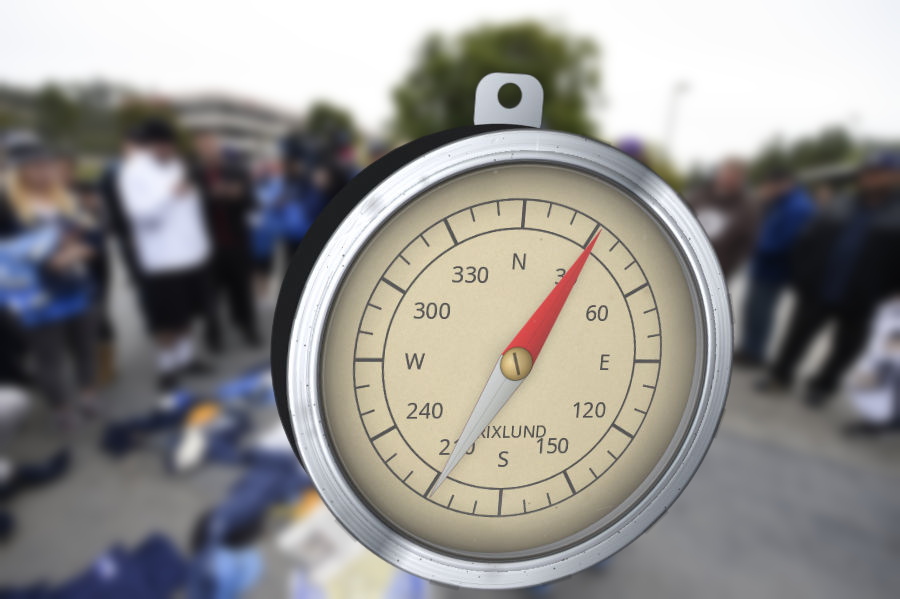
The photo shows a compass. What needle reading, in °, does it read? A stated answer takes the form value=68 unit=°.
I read value=30 unit=°
